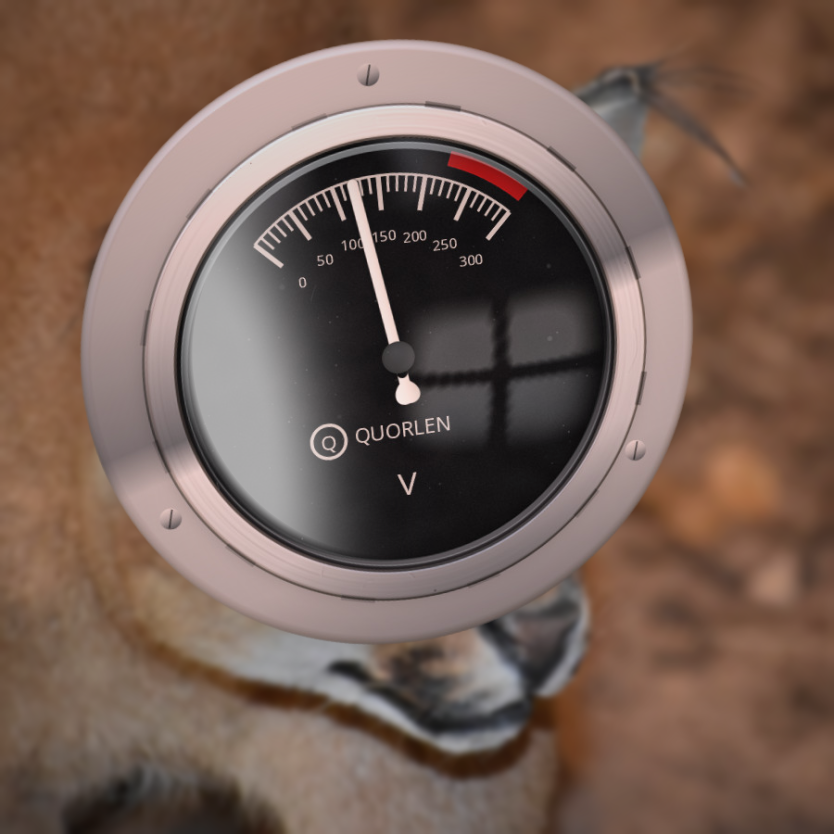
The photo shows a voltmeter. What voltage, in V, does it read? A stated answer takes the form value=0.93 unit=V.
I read value=120 unit=V
